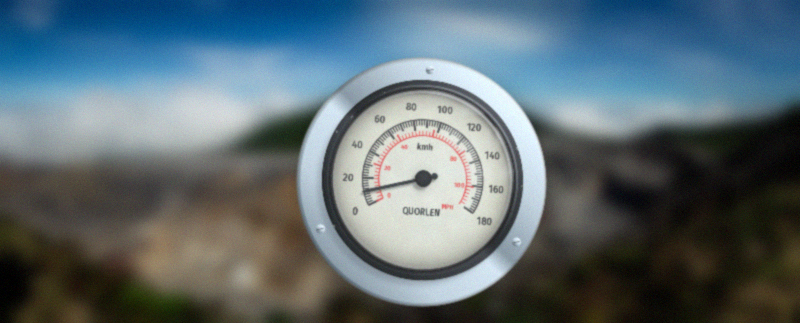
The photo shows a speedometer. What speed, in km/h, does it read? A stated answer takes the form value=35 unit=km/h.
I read value=10 unit=km/h
